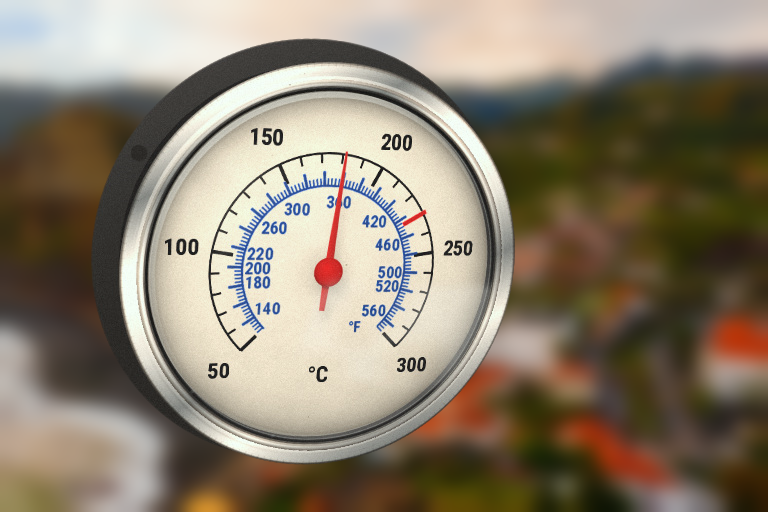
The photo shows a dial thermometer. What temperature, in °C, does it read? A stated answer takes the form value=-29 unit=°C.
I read value=180 unit=°C
